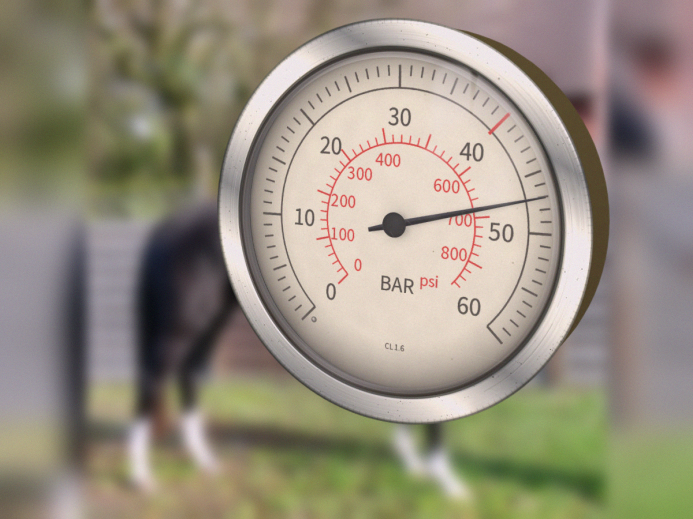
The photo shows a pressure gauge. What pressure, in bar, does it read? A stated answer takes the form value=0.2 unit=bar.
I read value=47 unit=bar
